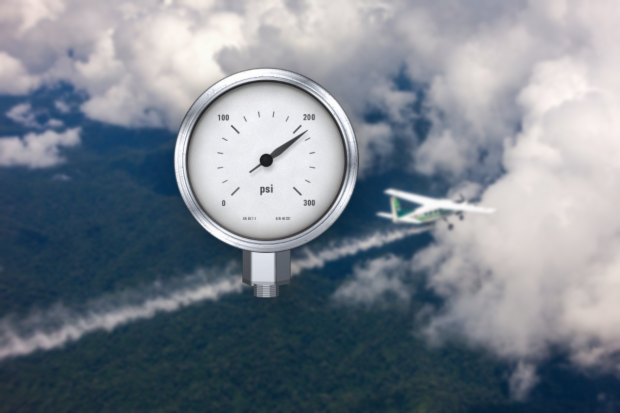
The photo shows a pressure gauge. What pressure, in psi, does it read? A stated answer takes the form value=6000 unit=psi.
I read value=210 unit=psi
